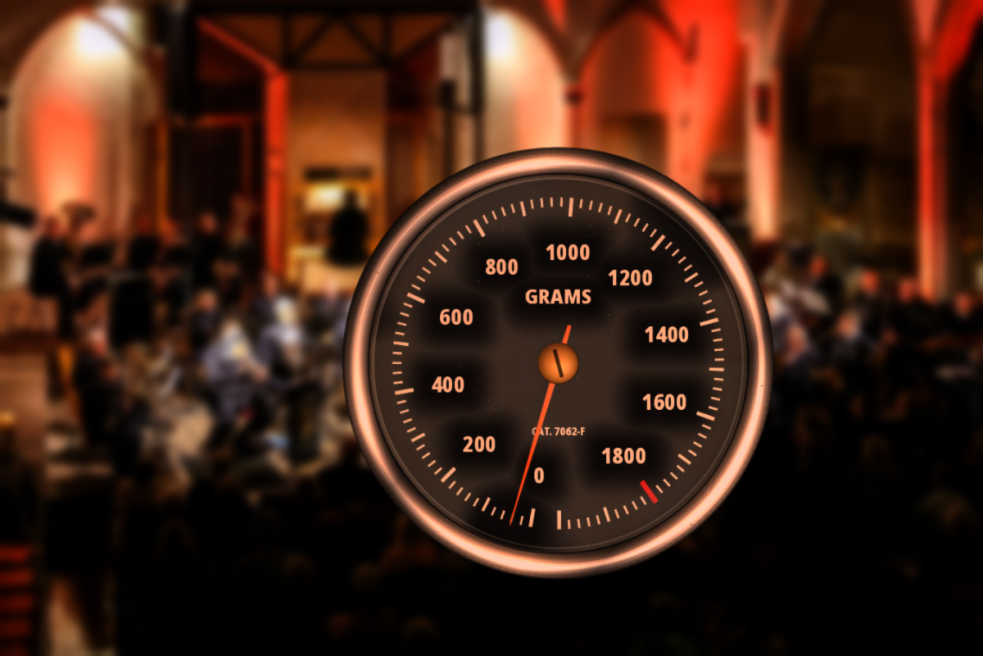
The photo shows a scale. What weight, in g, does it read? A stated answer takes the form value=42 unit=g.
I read value=40 unit=g
